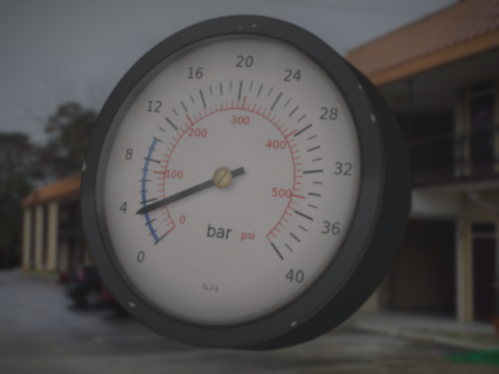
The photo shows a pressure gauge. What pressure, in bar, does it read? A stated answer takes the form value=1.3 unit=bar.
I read value=3 unit=bar
